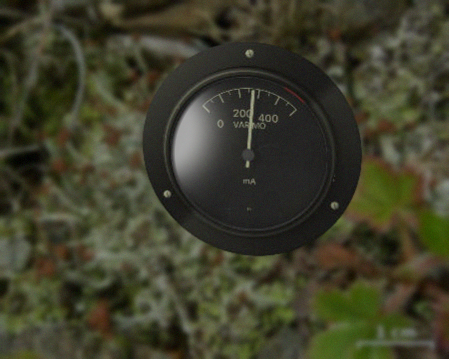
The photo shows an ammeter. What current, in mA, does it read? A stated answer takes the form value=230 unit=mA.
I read value=275 unit=mA
